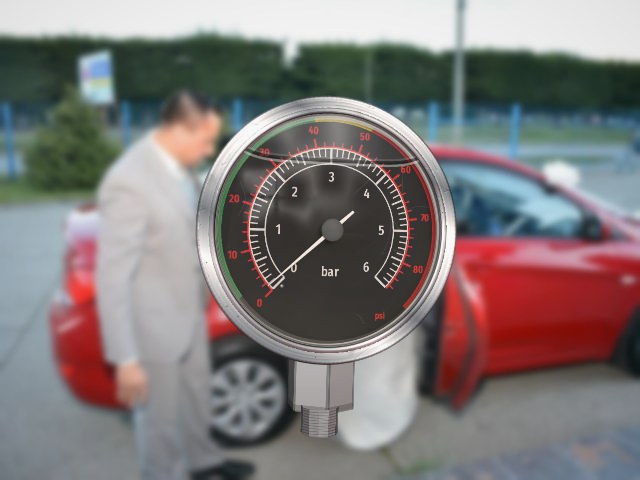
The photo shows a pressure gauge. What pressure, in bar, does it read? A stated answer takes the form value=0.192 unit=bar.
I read value=0.1 unit=bar
